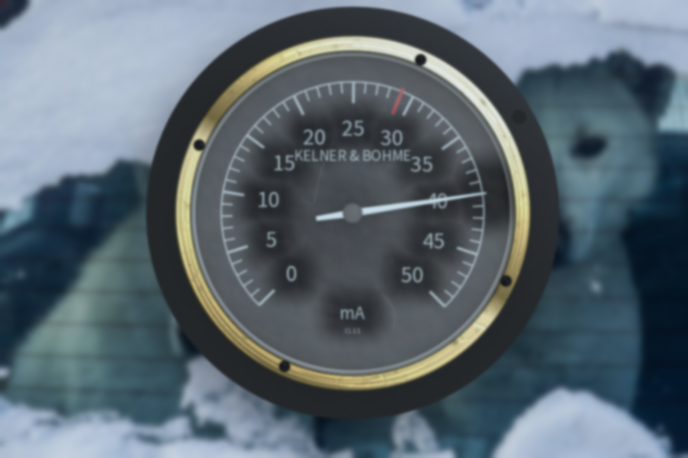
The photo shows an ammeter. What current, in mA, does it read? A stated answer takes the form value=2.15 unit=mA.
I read value=40 unit=mA
